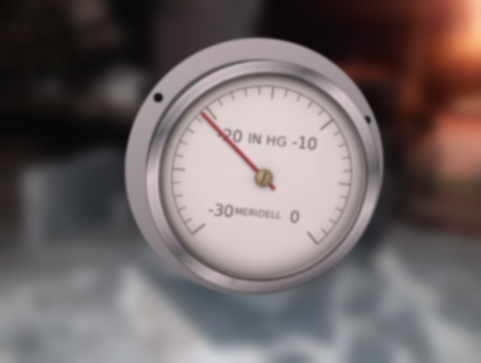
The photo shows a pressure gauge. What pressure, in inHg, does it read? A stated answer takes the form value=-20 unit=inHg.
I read value=-20.5 unit=inHg
